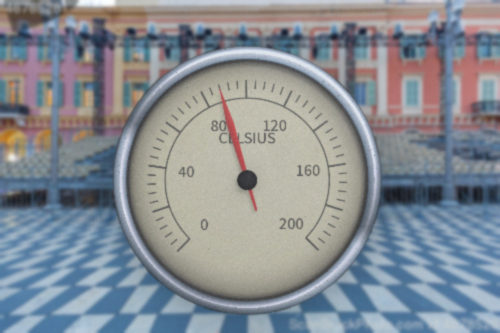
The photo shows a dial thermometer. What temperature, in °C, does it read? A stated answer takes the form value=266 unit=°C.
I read value=88 unit=°C
